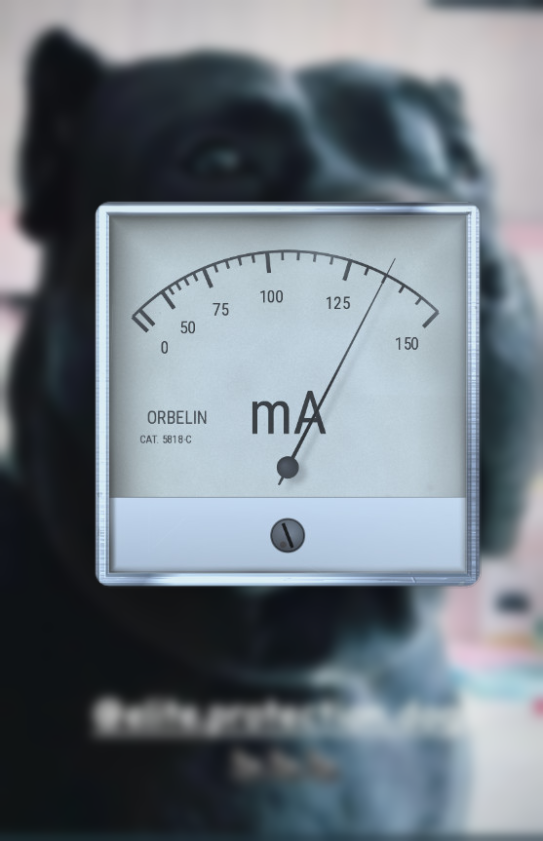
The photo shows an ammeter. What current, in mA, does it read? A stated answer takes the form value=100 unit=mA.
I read value=135 unit=mA
